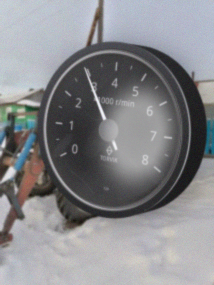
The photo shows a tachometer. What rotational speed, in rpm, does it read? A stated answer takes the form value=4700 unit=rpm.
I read value=3000 unit=rpm
